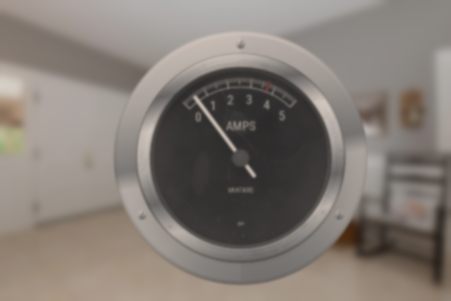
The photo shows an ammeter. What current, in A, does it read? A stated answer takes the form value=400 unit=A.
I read value=0.5 unit=A
